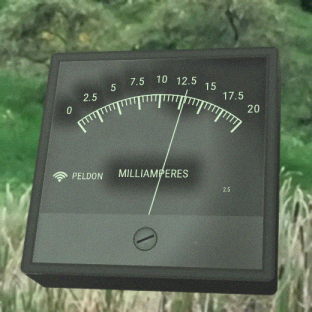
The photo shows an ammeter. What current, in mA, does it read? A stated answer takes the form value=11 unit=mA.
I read value=13 unit=mA
